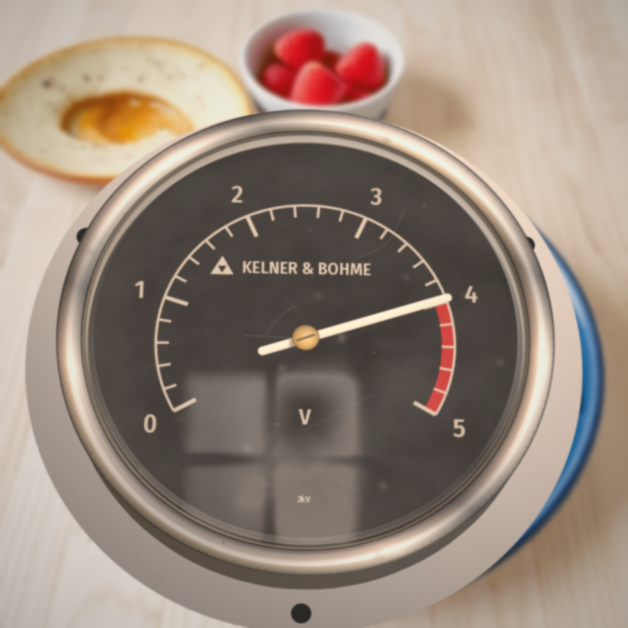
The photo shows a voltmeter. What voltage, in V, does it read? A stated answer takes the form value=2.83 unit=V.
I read value=4 unit=V
